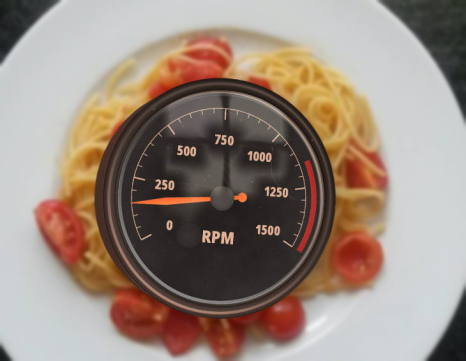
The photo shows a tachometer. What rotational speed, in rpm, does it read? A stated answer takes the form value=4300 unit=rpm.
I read value=150 unit=rpm
